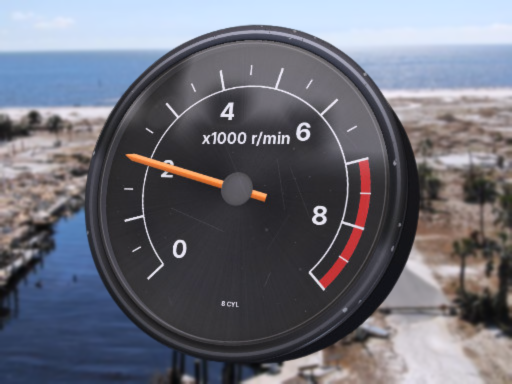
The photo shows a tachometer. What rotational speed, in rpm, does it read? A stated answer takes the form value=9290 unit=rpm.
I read value=2000 unit=rpm
